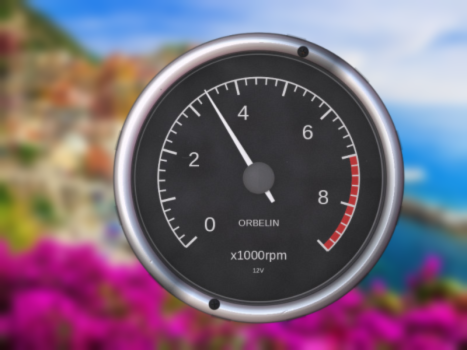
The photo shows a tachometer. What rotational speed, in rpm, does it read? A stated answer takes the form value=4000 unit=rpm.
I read value=3400 unit=rpm
